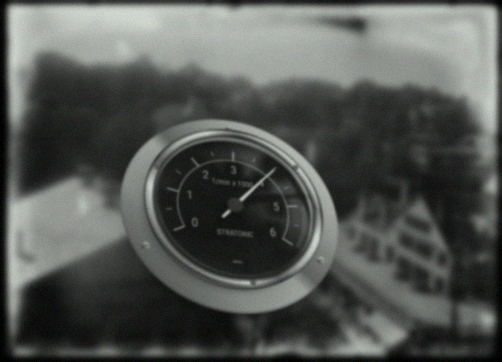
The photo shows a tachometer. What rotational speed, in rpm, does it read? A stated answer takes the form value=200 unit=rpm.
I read value=4000 unit=rpm
